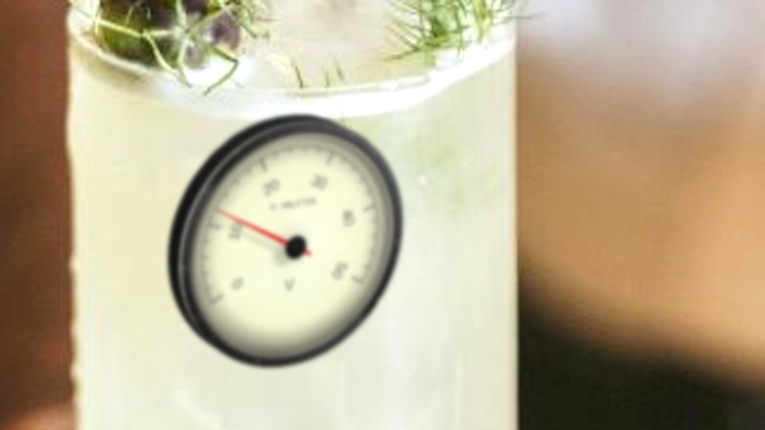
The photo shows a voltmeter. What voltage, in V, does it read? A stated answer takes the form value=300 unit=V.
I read value=12 unit=V
